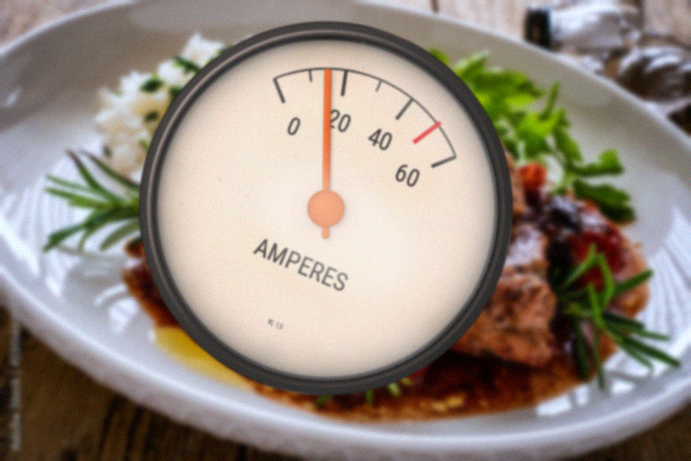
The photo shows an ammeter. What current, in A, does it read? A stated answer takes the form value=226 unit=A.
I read value=15 unit=A
